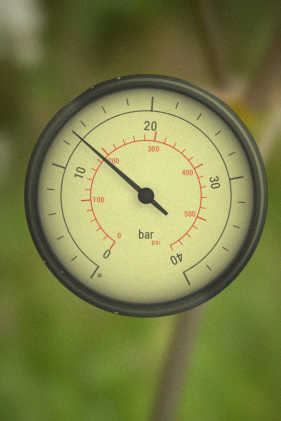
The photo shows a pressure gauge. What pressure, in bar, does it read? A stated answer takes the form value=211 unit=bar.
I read value=13 unit=bar
